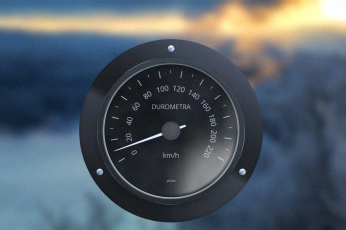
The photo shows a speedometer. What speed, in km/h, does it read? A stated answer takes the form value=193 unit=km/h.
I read value=10 unit=km/h
